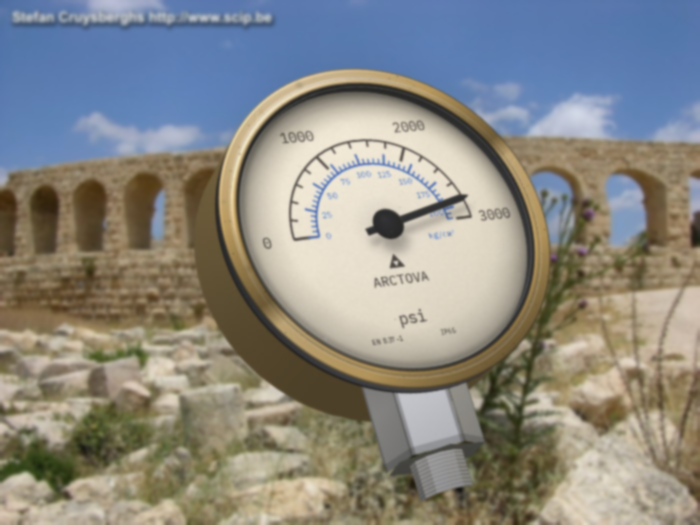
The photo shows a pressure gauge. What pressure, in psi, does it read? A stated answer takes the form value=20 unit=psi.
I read value=2800 unit=psi
